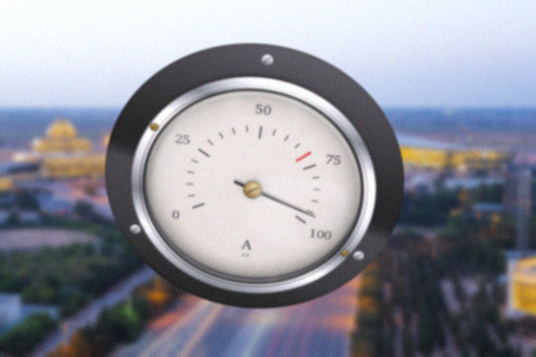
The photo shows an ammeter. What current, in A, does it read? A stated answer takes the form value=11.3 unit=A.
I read value=95 unit=A
